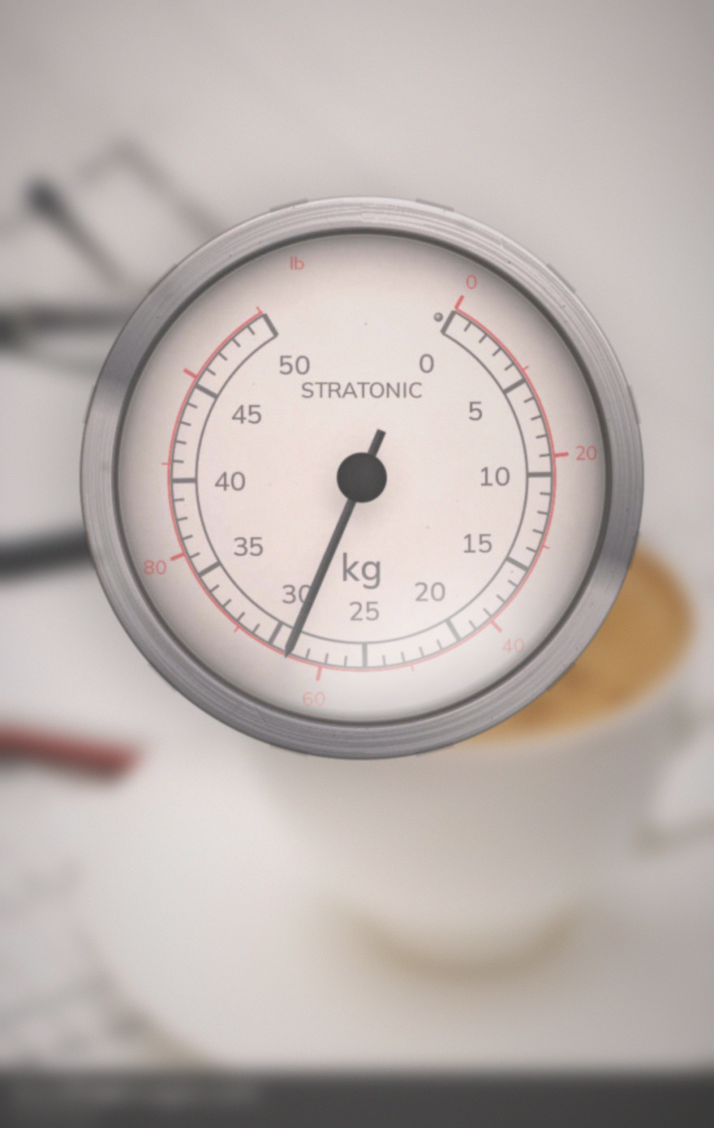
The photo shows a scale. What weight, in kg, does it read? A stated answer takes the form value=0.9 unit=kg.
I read value=29 unit=kg
